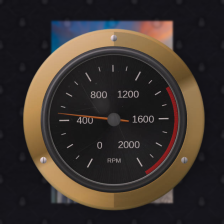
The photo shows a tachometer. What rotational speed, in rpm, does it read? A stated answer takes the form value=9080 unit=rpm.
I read value=450 unit=rpm
